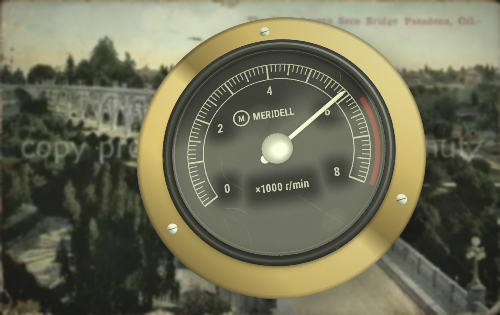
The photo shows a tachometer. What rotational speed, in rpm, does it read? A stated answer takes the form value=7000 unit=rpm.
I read value=5900 unit=rpm
